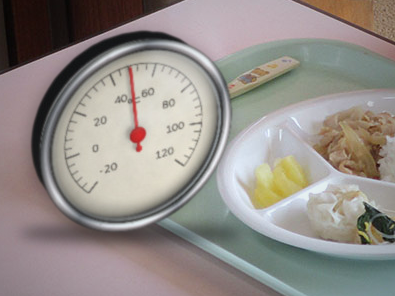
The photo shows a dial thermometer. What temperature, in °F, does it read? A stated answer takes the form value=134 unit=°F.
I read value=48 unit=°F
